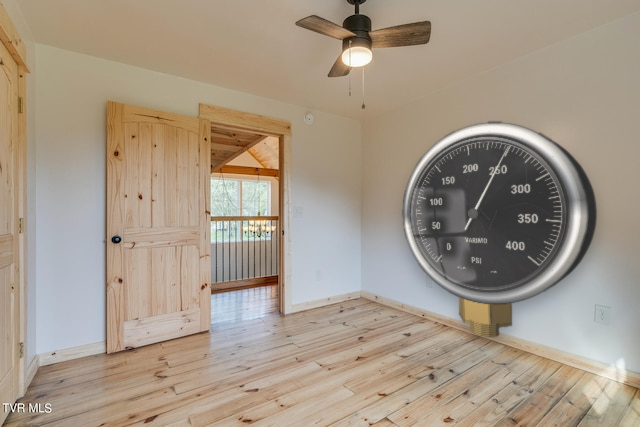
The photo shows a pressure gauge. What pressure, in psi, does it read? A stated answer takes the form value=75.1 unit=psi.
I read value=250 unit=psi
